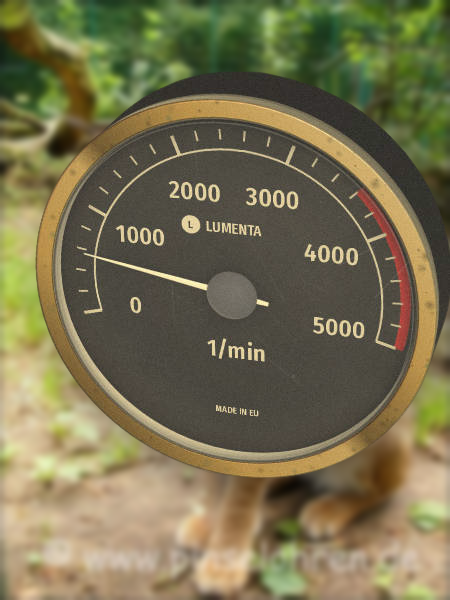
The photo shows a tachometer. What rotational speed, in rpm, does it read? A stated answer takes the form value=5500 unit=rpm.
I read value=600 unit=rpm
